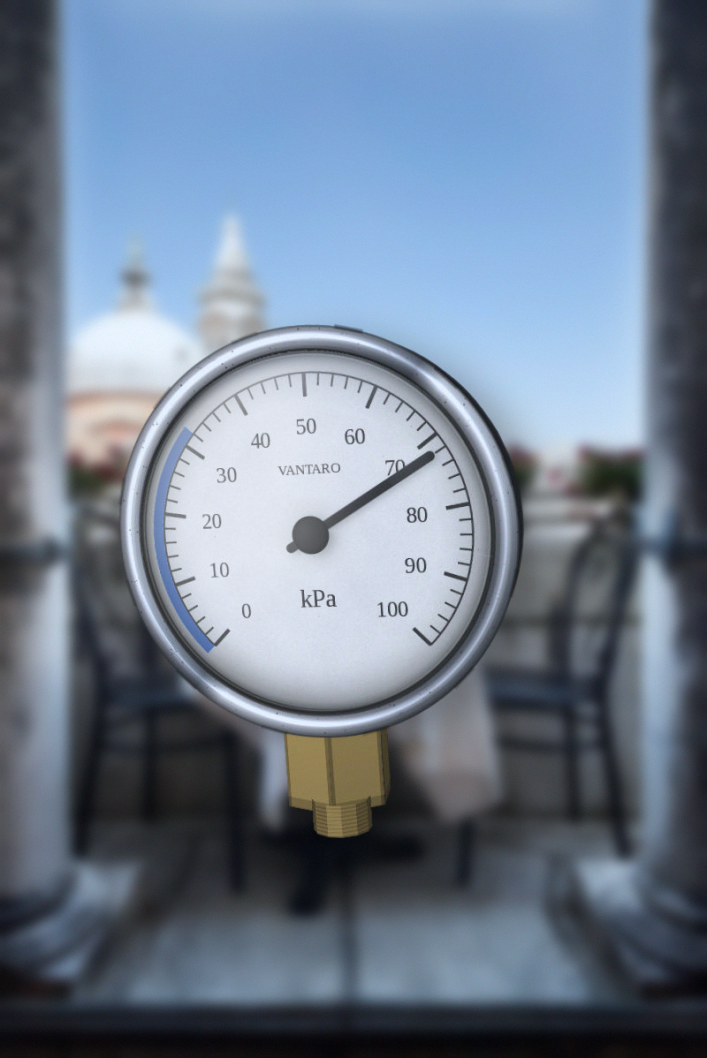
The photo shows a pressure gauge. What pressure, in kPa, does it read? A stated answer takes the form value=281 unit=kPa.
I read value=72 unit=kPa
